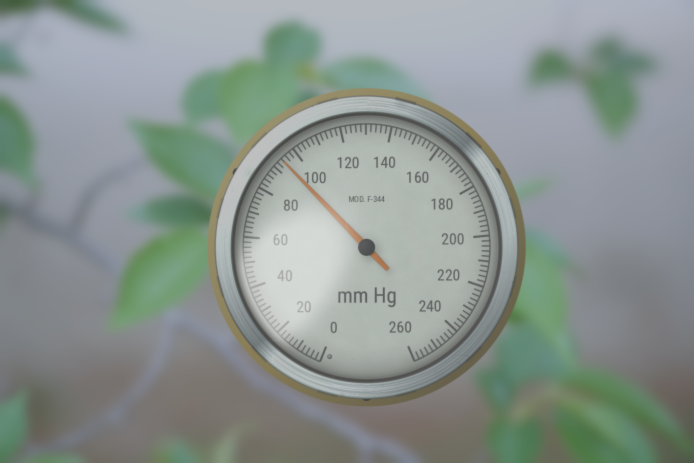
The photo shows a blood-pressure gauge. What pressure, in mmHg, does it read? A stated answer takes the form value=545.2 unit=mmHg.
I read value=94 unit=mmHg
